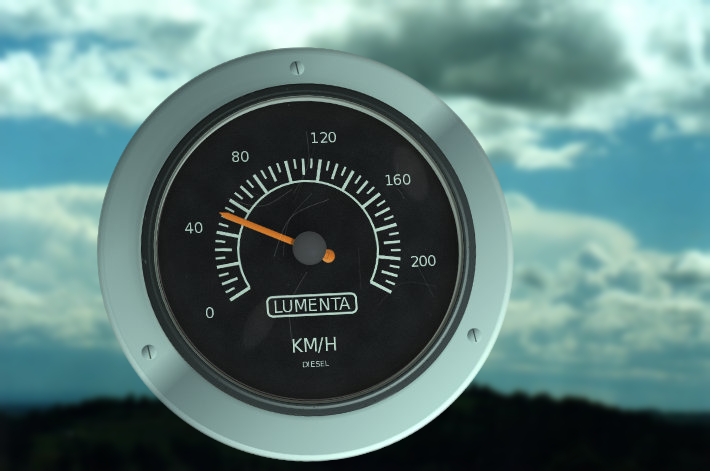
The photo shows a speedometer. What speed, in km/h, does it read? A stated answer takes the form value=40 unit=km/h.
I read value=50 unit=km/h
